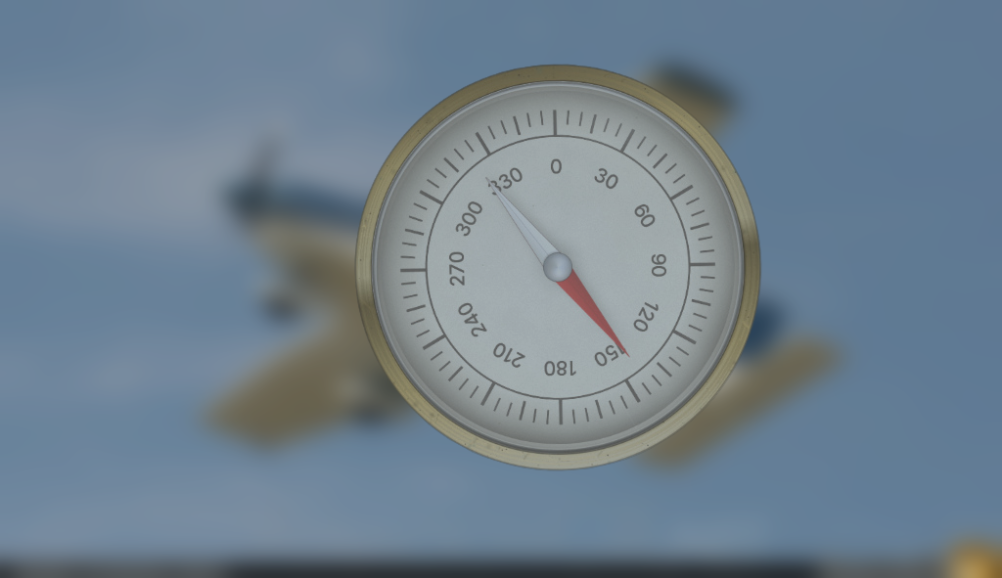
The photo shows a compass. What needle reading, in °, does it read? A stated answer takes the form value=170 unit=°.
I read value=142.5 unit=°
